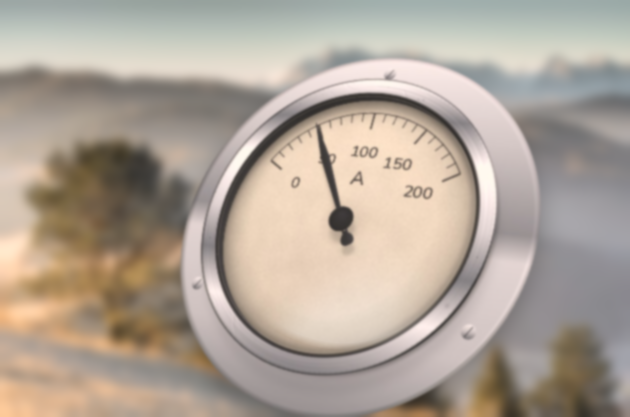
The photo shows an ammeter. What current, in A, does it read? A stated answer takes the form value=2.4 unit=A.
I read value=50 unit=A
